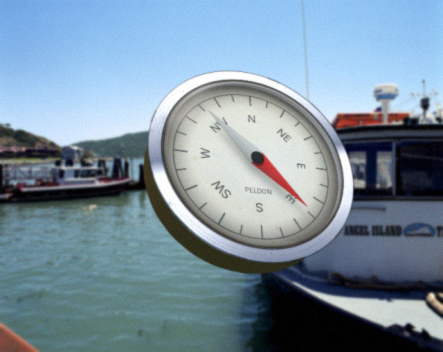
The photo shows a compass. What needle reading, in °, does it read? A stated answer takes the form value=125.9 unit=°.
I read value=135 unit=°
